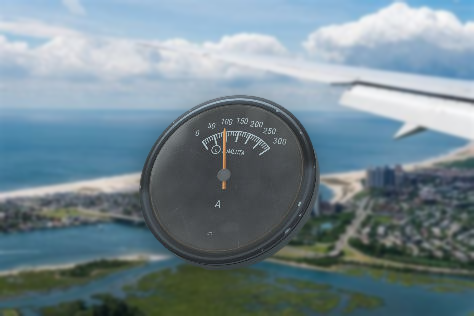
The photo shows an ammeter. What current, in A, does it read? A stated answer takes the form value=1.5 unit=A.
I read value=100 unit=A
